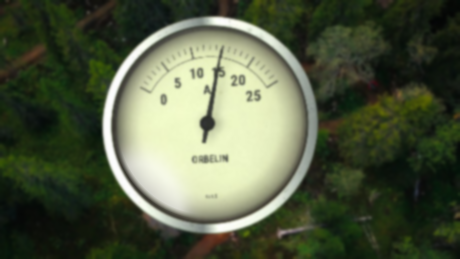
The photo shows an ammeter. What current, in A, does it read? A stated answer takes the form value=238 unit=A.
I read value=15 unit=A
